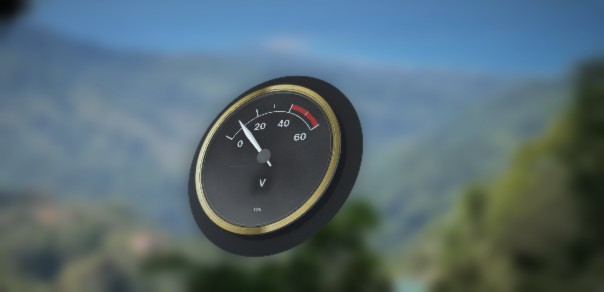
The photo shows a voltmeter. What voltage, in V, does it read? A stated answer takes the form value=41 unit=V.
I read value=10 unit=V
